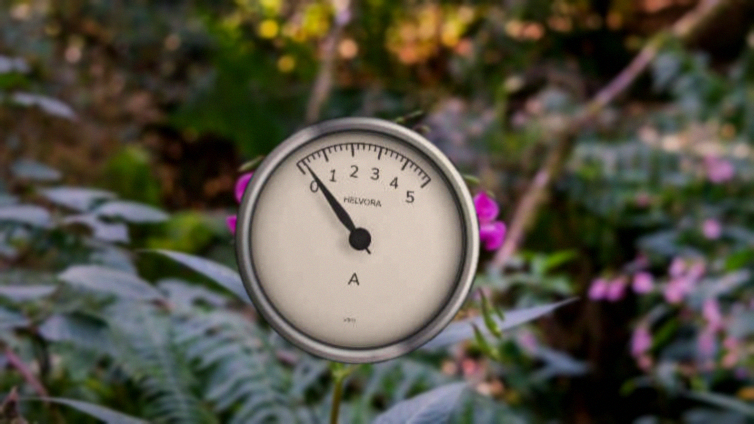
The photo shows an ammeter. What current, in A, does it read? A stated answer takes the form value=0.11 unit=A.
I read value=0.2 unit=A
